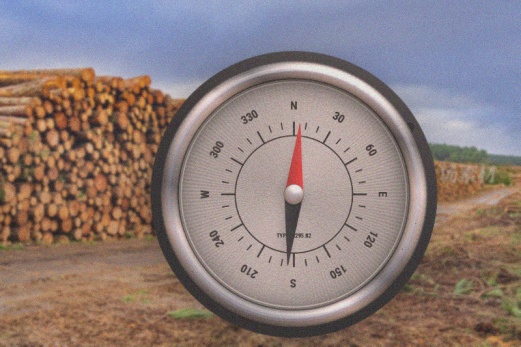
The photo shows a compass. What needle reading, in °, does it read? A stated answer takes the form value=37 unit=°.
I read value=5 unit=°
